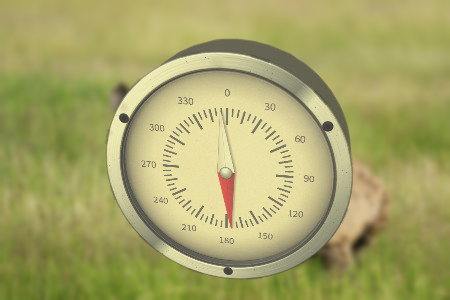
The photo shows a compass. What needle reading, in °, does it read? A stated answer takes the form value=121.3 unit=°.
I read value=175 unit=°
